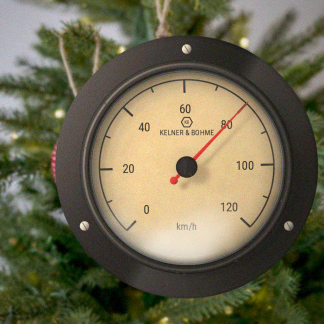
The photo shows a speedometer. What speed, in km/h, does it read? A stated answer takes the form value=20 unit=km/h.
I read value=80 unit=km/h
